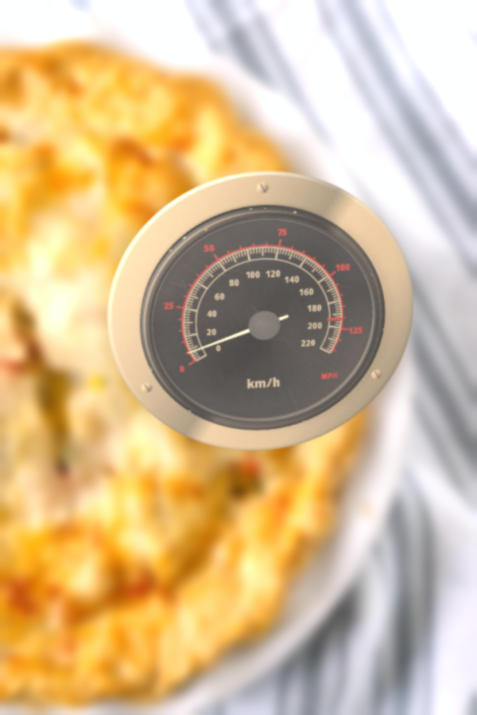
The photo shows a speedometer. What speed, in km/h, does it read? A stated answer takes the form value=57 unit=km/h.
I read value=10 unit=km/h
